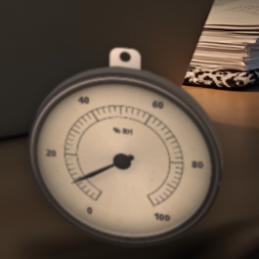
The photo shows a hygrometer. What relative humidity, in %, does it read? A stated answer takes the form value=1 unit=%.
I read value=10 unit=%
